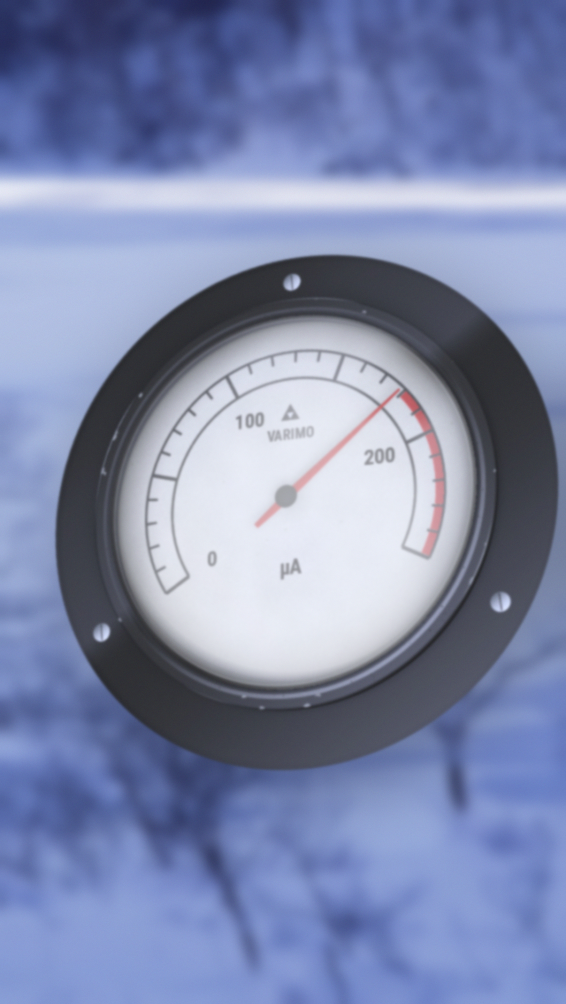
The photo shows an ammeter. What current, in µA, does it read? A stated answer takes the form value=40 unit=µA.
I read value=180 unit=µA
